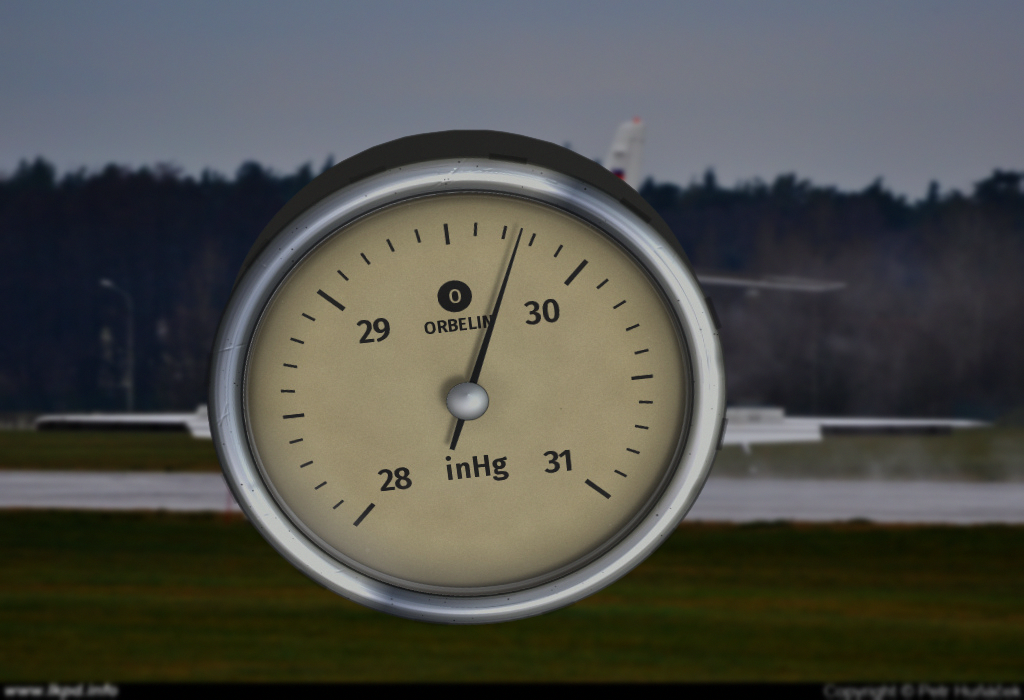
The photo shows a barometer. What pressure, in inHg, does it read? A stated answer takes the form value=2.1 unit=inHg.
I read value=29.75 unit=inHg
